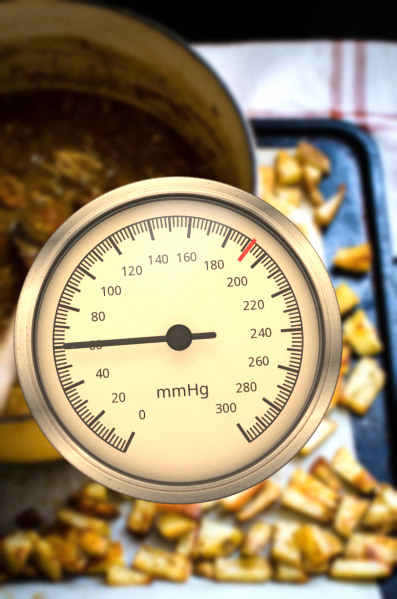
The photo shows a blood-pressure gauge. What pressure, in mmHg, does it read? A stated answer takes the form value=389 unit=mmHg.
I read value=60 unit=mmHg
